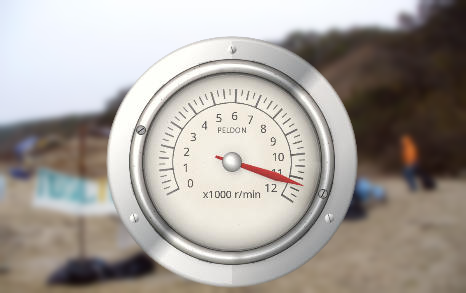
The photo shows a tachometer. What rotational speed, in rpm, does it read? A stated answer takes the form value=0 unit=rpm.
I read value=11250 unit=rpm
